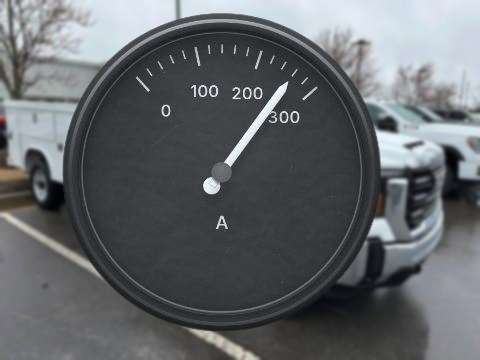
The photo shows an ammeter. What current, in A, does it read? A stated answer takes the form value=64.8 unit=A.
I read value=260 unit=A
